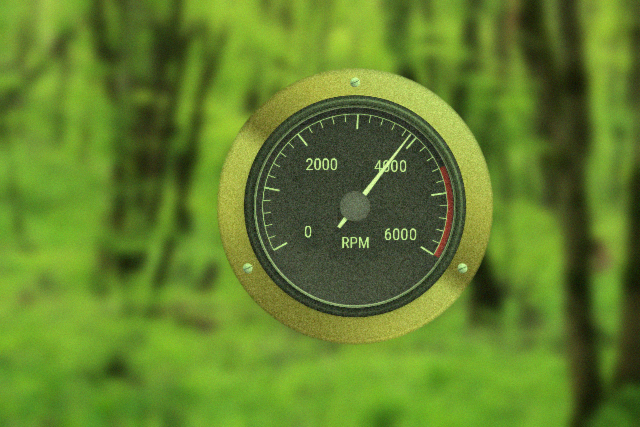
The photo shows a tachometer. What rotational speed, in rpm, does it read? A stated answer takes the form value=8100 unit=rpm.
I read value=3900 unit=rpm
